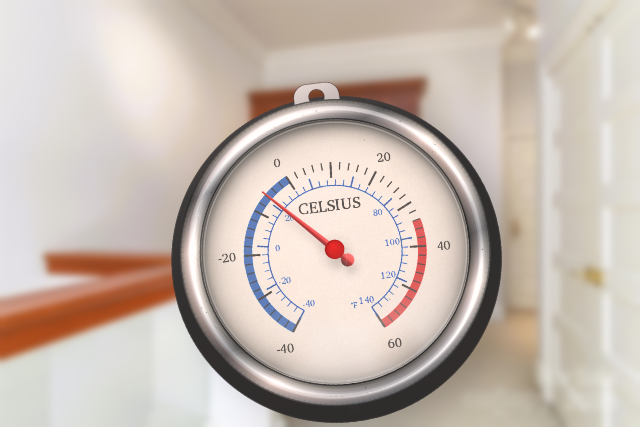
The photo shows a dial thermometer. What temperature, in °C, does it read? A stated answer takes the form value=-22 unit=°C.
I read value=-6 unit=°C
